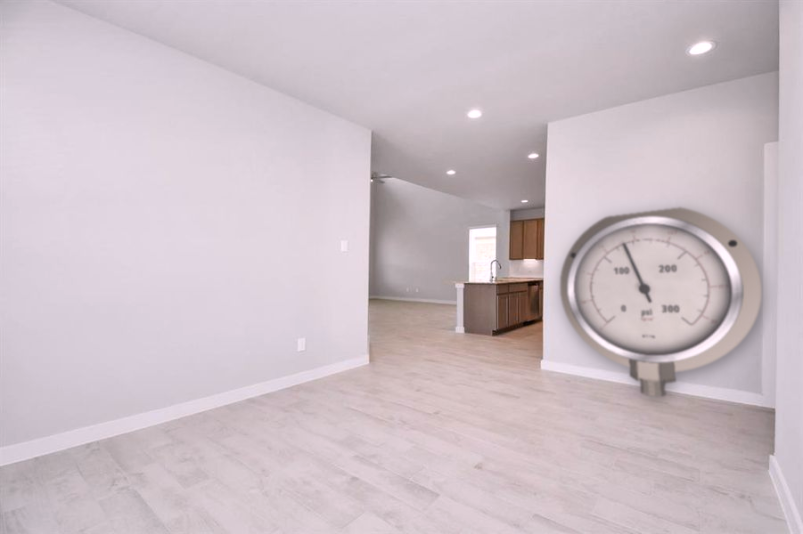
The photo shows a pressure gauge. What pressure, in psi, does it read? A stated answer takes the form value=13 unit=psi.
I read value=130 unit=psi
